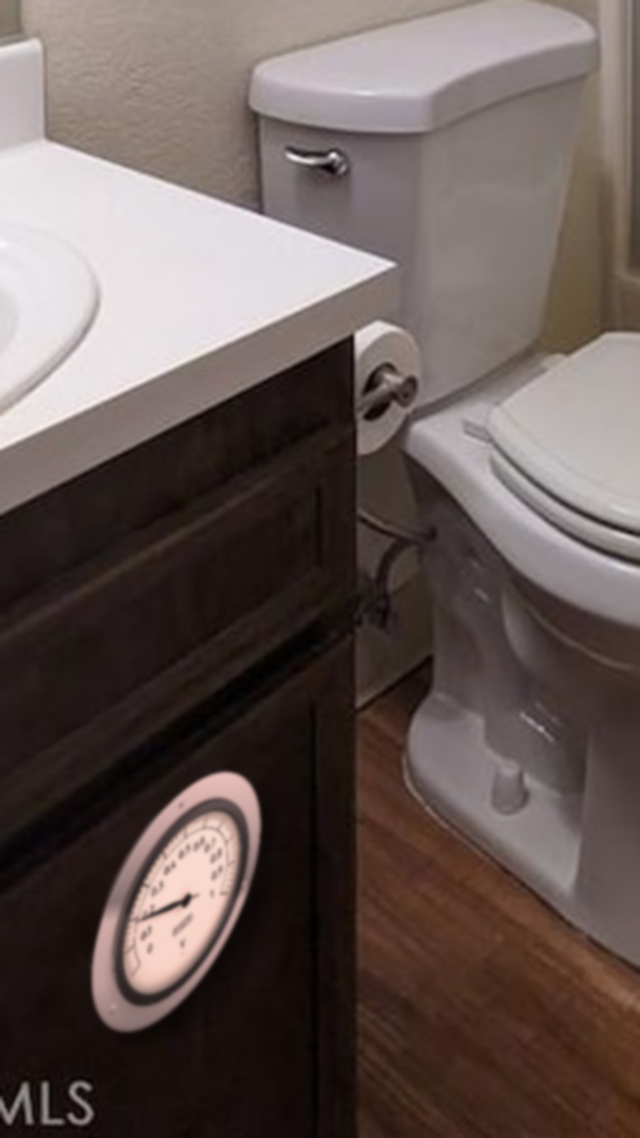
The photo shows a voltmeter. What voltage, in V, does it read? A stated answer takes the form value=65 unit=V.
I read value=0.2 unit=V
